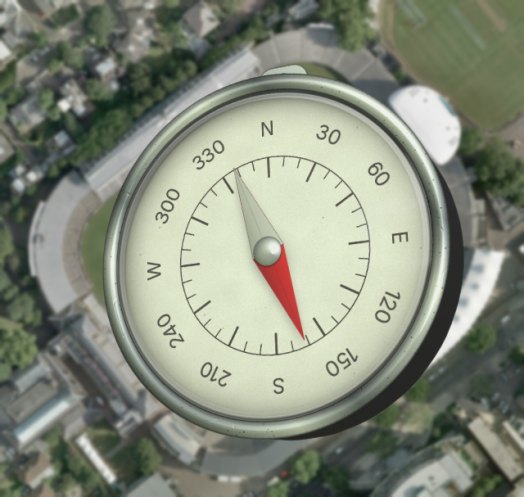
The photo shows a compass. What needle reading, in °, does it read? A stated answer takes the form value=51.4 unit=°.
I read value=160 unit=°
